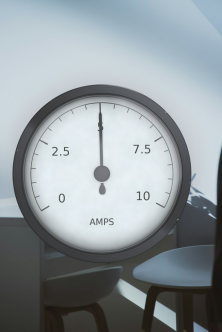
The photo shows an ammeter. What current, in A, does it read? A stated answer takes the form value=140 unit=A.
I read value=5 unit=A
